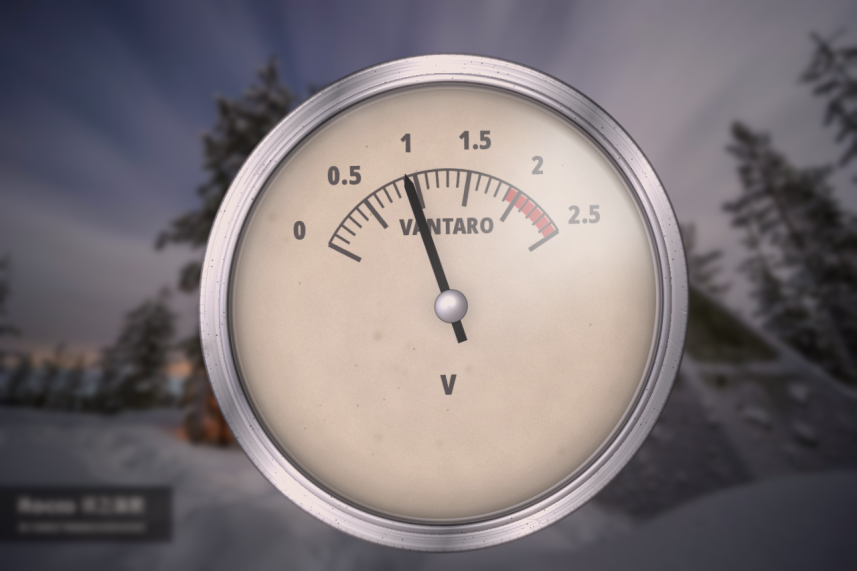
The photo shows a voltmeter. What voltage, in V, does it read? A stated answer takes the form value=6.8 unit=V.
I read value=0.9 unit=V
